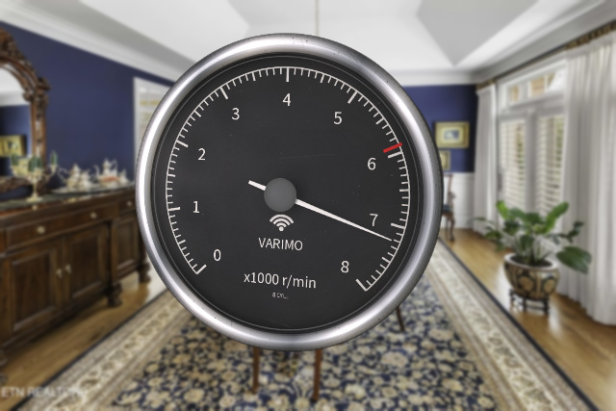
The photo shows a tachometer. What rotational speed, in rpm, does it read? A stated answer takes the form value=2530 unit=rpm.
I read value=7200 unit=rpm
